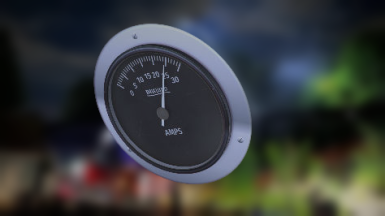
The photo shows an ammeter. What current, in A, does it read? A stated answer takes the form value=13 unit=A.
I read value=25 unit=A
